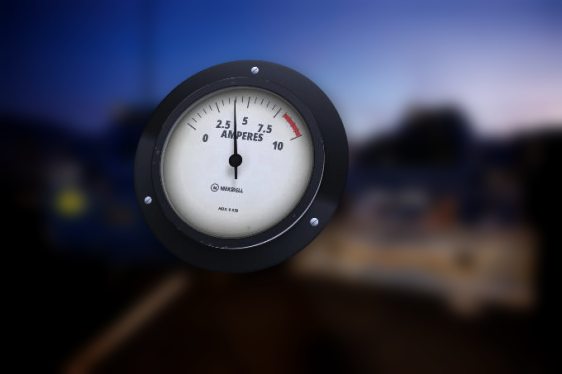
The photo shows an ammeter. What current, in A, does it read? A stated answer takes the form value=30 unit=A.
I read value=4 unit=A
